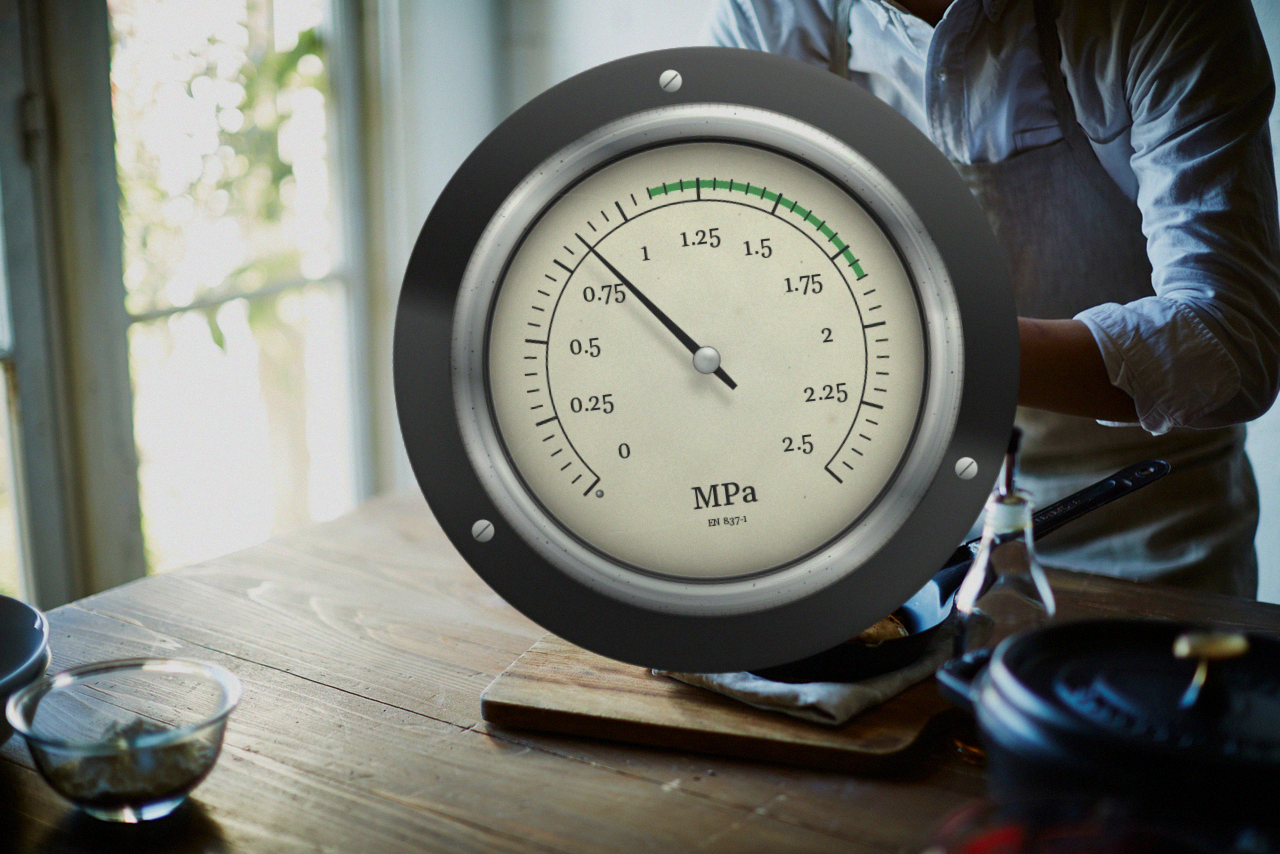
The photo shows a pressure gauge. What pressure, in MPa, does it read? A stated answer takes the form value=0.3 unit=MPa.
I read value=0.85 unit=MPa
